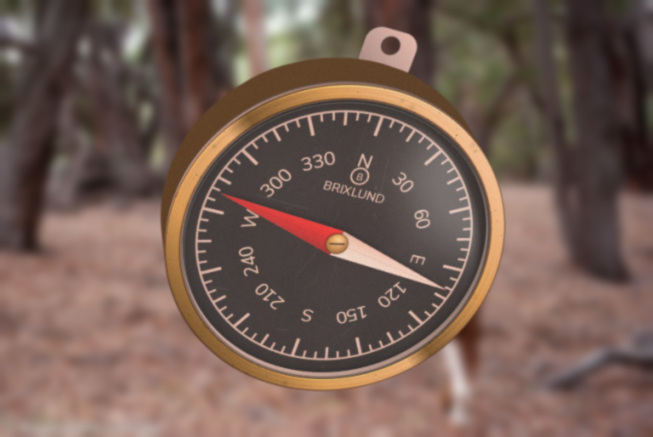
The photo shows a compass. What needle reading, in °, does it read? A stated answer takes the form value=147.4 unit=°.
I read value=280 unit=°
